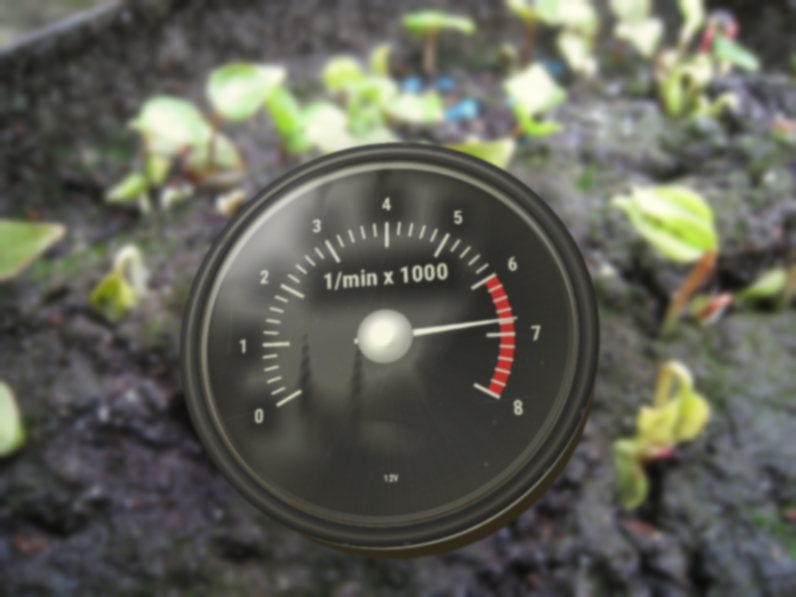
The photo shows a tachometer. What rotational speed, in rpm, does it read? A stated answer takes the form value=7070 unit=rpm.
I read value=6800 unit=rpm
